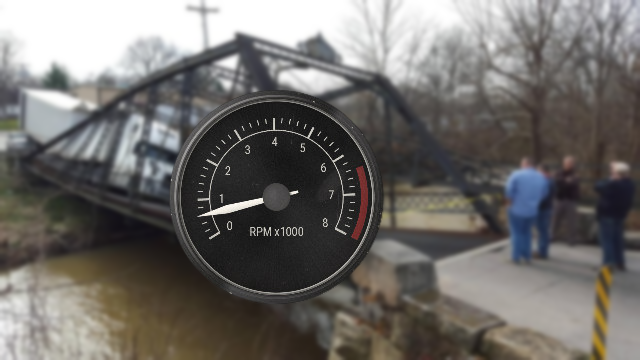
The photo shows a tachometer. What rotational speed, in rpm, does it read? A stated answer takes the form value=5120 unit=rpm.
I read value=600 unit=rpm
